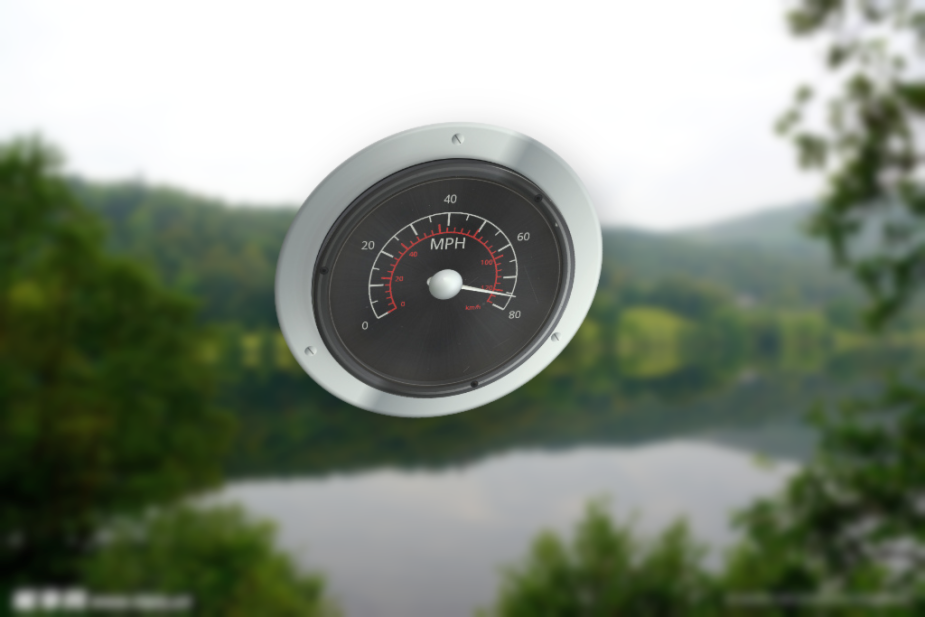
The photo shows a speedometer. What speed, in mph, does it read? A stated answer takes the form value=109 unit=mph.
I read value=75 unit=mph
